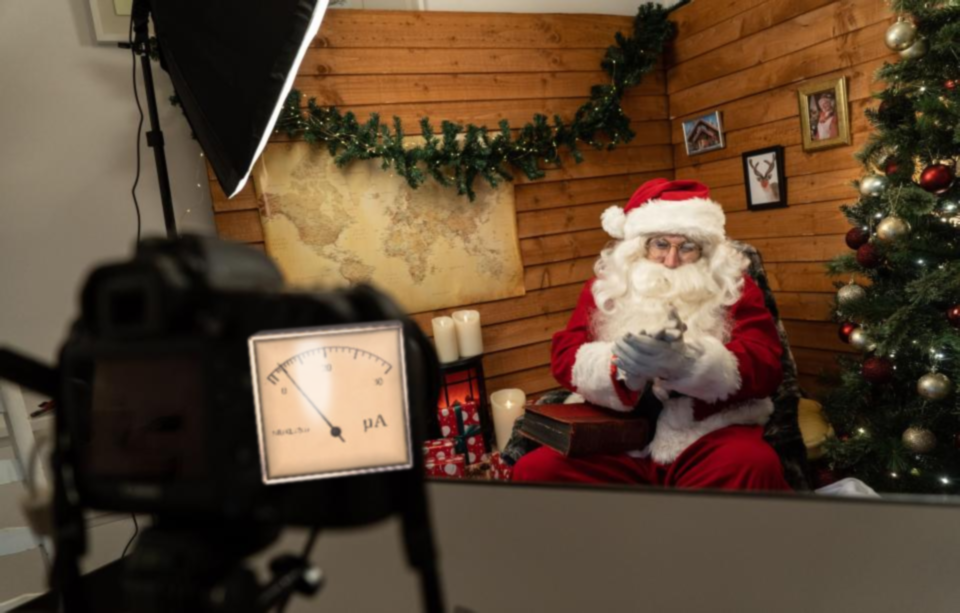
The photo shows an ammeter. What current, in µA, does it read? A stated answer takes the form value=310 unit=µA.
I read value=10 unit=µA
